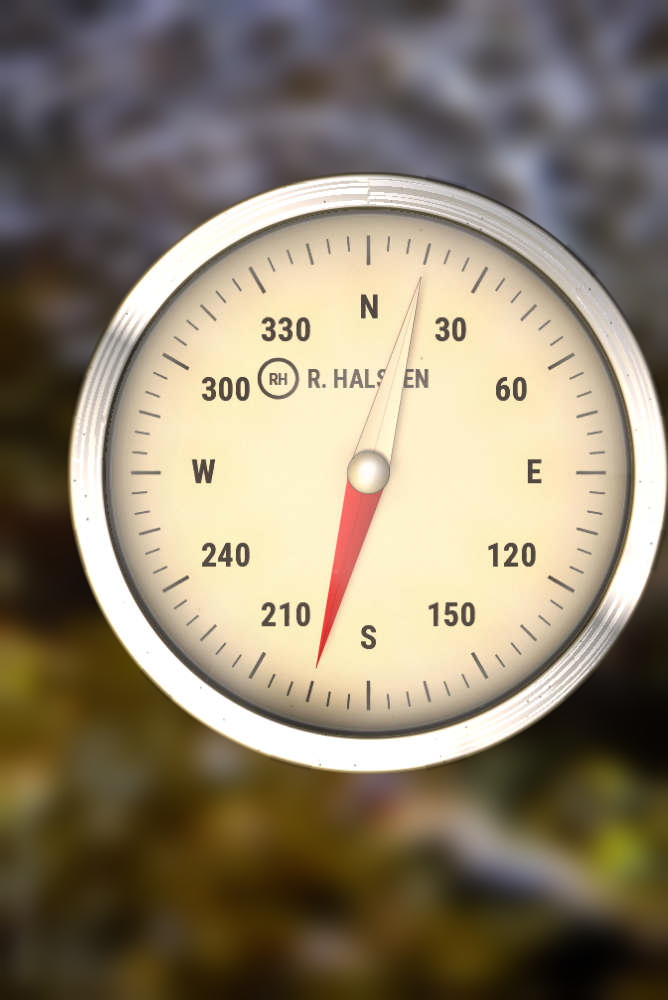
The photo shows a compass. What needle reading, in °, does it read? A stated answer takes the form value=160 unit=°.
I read value=195 unit=°
